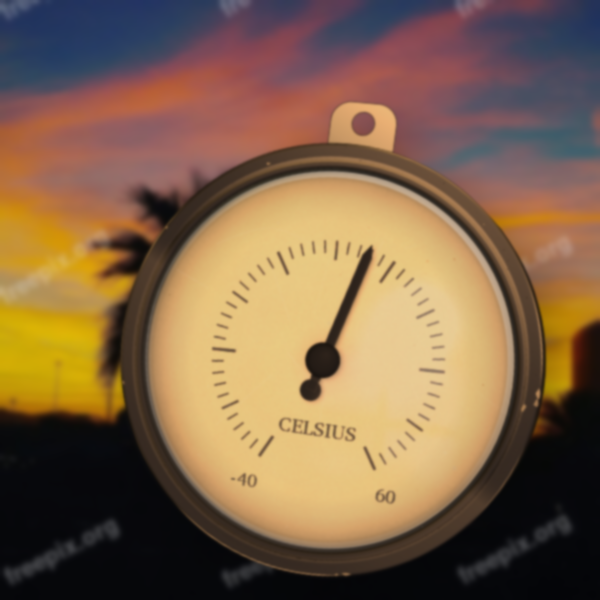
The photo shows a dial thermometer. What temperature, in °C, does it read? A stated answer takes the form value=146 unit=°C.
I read value=16 unit=°C
